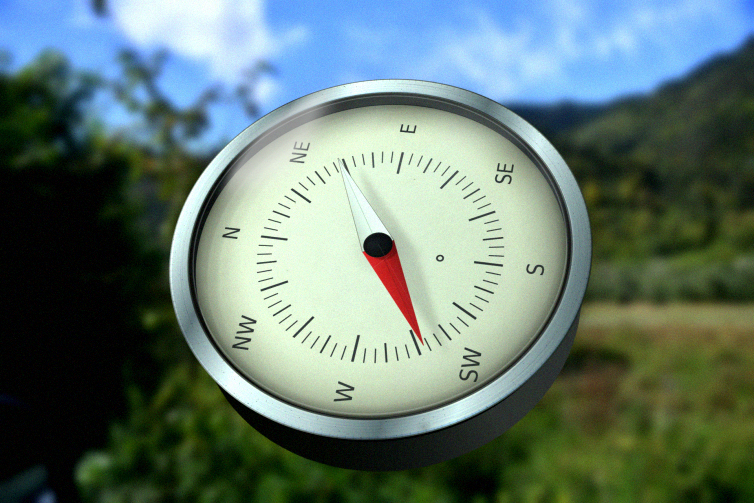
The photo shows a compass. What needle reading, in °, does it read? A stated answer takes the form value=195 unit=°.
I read value=237.5 unit=°
